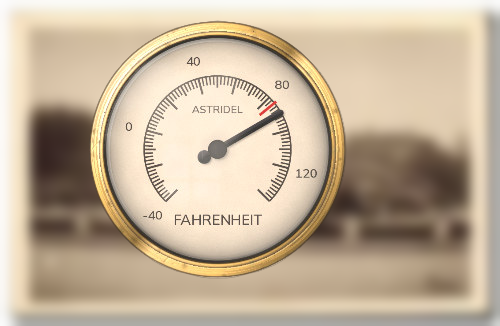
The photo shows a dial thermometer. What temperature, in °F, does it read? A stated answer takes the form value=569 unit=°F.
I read value=90 unit=°F
